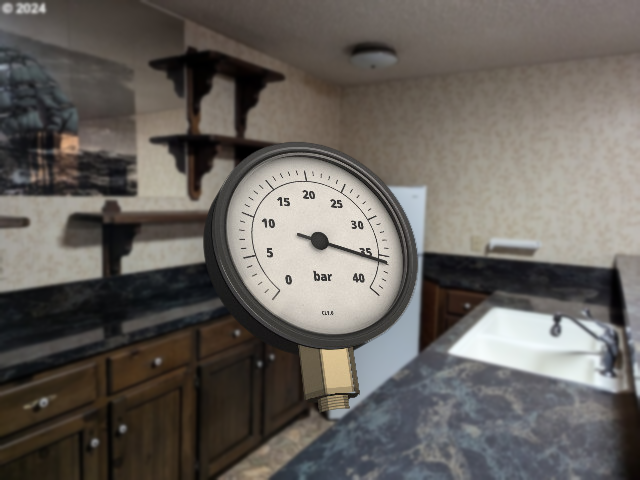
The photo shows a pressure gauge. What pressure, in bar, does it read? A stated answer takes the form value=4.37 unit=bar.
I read value=36 unit=bar
